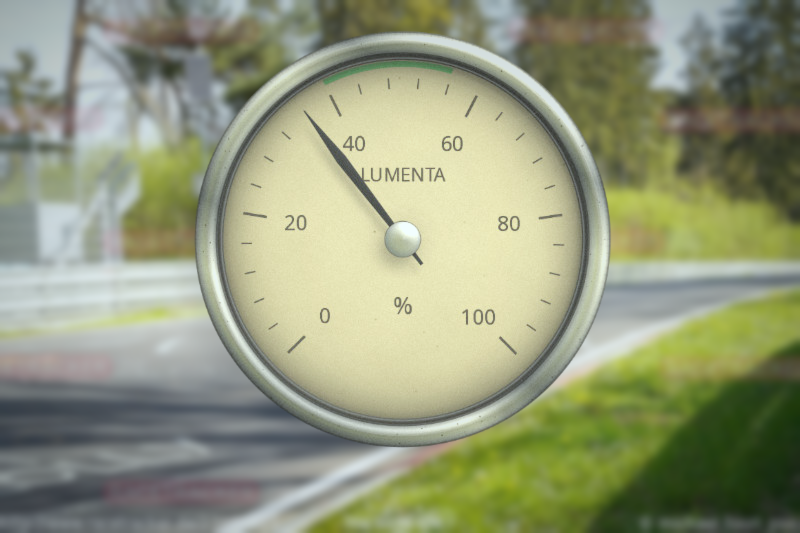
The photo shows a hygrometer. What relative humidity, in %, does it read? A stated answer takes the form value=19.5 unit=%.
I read value=36 unit=%
